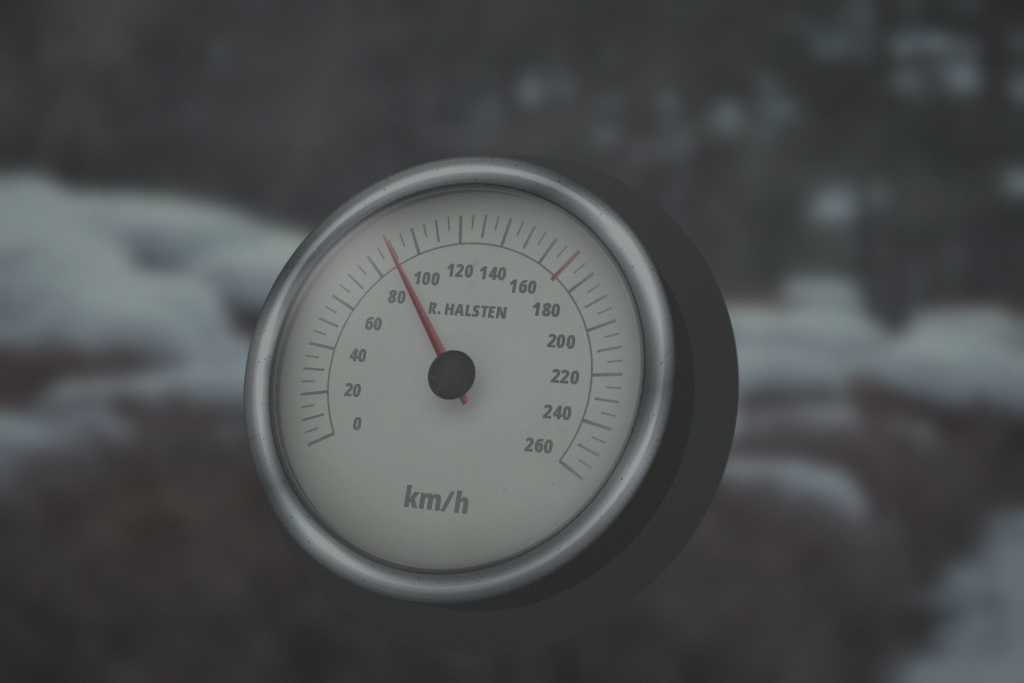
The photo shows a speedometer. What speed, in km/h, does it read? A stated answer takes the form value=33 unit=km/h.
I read value=90 unit=km/h
